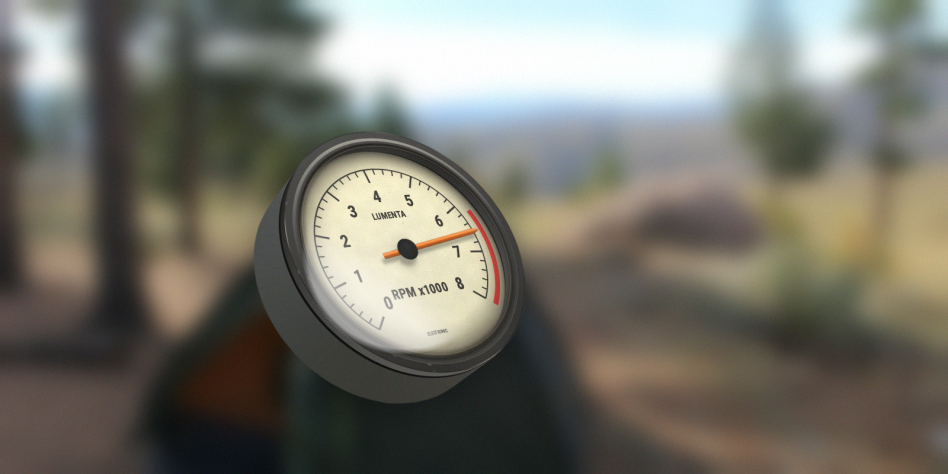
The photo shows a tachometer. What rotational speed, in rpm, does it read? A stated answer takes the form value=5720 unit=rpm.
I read value=6600 unit=rpm
